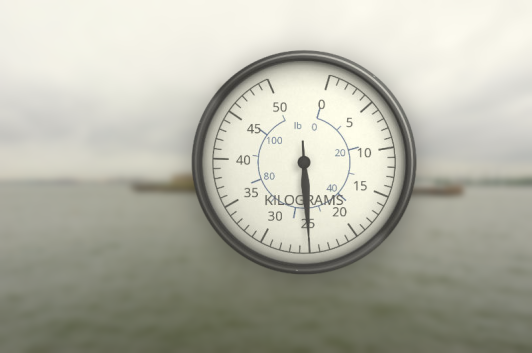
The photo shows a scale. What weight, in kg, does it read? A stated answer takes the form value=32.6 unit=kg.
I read value=25 unit=kg
